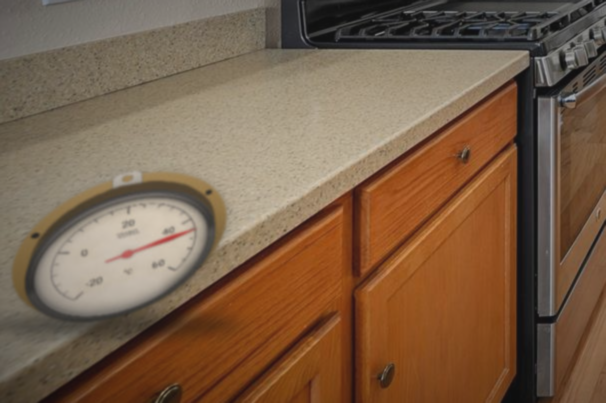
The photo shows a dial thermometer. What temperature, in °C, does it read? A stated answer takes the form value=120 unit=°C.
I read value=44 unit=°C
